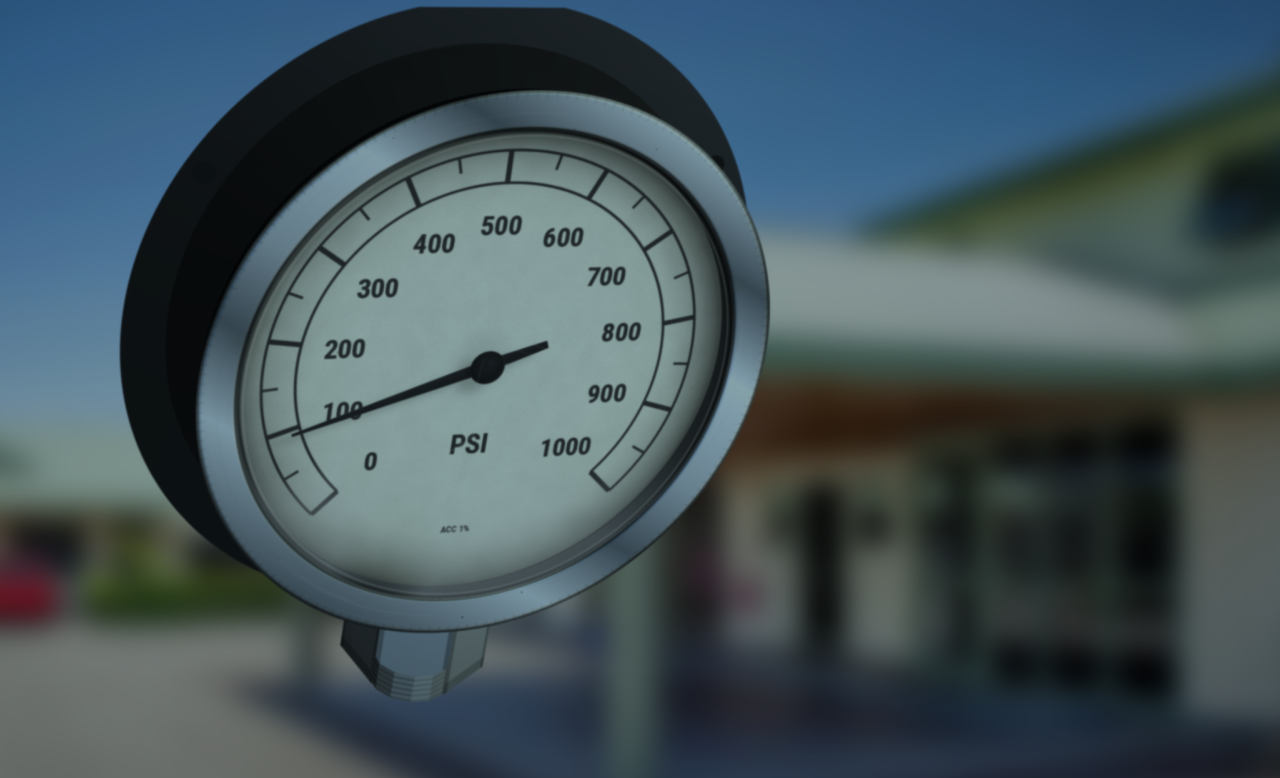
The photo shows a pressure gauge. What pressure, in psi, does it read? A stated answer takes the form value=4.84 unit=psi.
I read value=100 unit=psi
